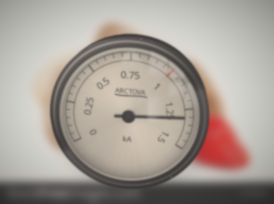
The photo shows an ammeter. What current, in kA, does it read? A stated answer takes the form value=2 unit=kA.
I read value=1.3 unit=kA
